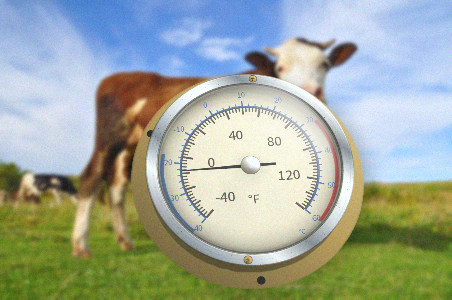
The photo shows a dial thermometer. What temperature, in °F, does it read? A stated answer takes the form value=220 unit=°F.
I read value=-10 unit=°F
